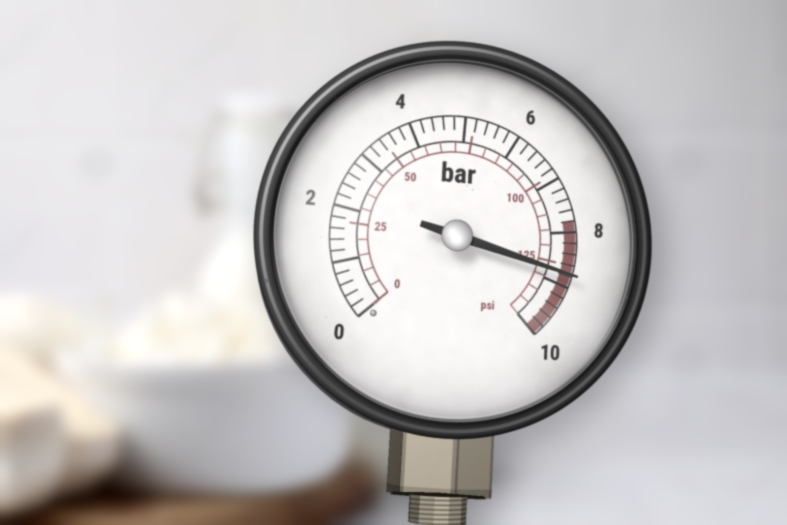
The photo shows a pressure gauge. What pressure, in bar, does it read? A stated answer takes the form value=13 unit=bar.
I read value=8.8 unit=bar
